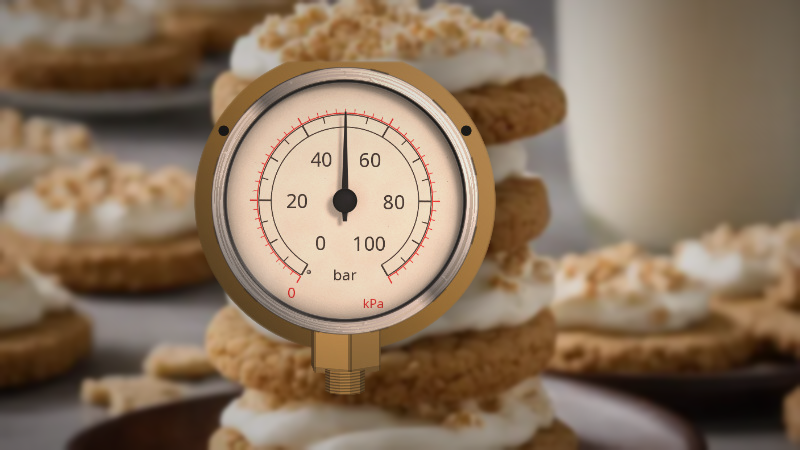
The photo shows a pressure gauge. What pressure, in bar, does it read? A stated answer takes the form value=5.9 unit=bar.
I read value=50 unit=bar
